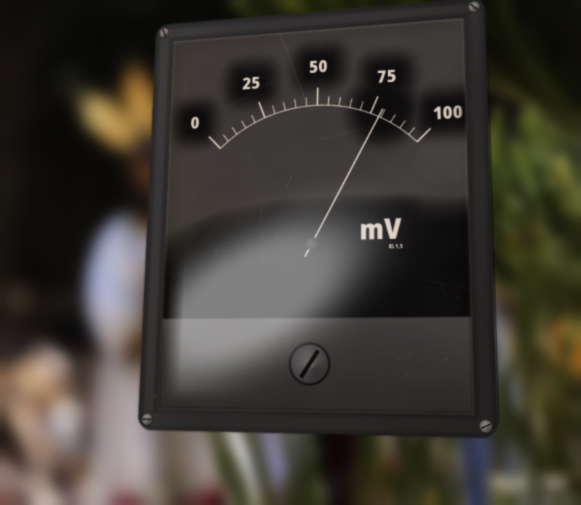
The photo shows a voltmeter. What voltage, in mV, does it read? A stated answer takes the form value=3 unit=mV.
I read value=80 unit=mV
